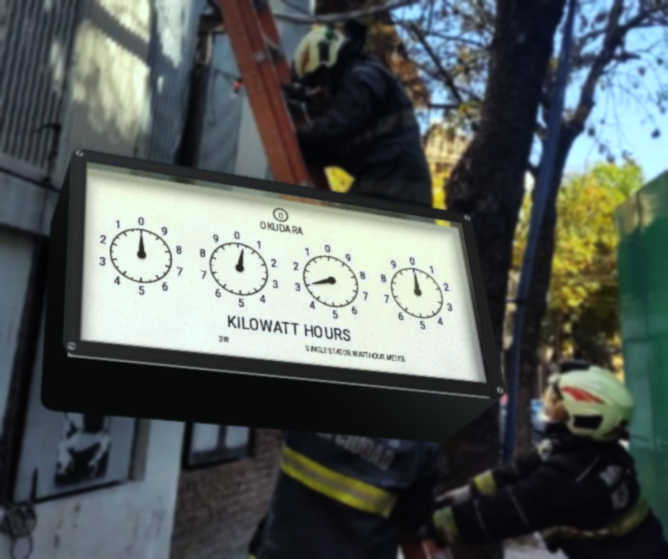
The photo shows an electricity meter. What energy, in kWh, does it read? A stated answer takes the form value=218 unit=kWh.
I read value=30 unit=kWh
